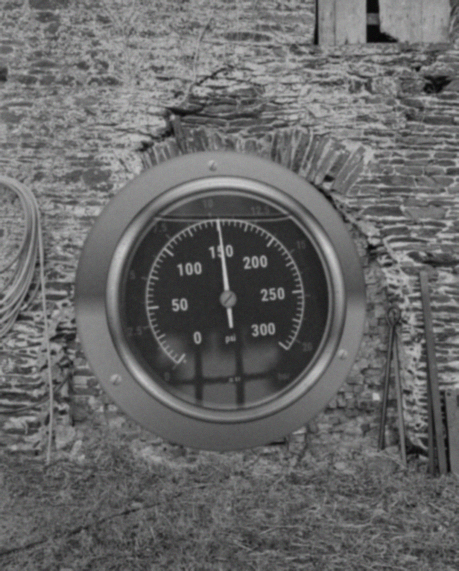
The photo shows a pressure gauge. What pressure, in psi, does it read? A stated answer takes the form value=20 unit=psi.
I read value=150 unit=psi
